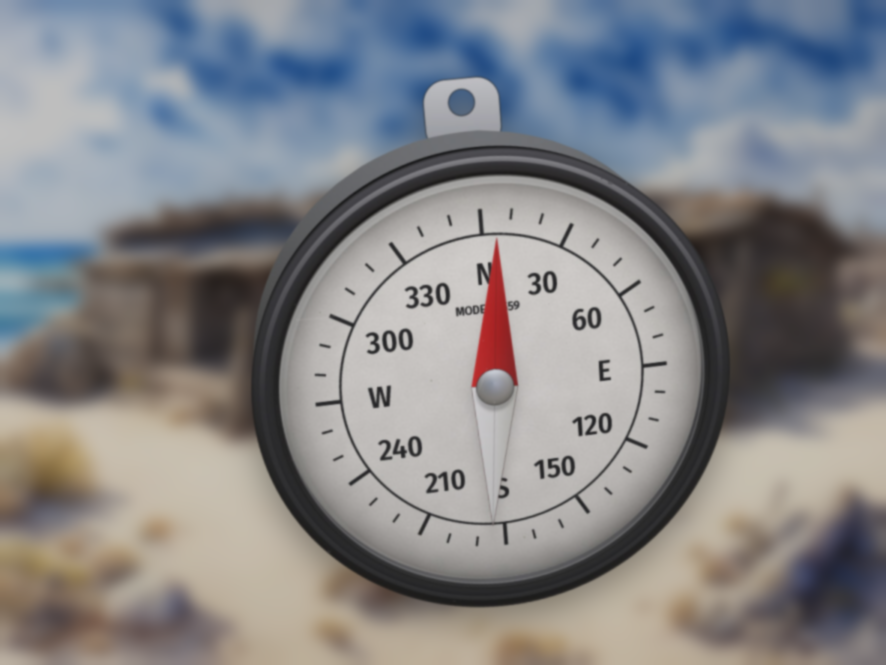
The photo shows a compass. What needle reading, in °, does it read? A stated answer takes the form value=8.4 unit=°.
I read value=5 unit=°
